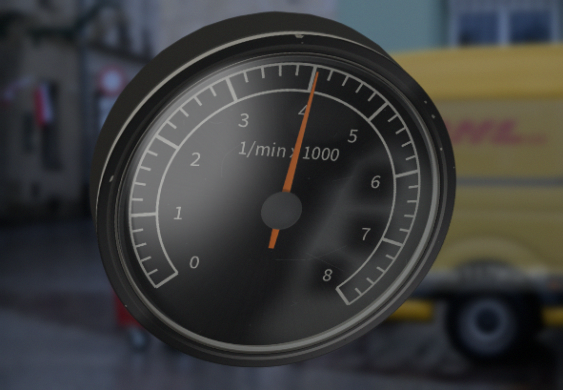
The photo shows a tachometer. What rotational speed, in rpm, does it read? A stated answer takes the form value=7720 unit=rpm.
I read value=4000 unit=rpm
